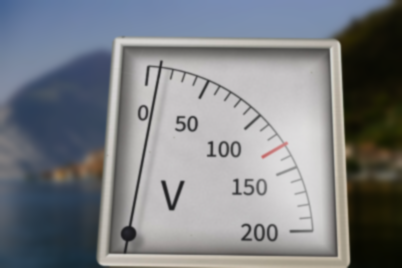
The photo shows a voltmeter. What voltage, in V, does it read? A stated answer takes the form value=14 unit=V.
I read value=10 unit=V
